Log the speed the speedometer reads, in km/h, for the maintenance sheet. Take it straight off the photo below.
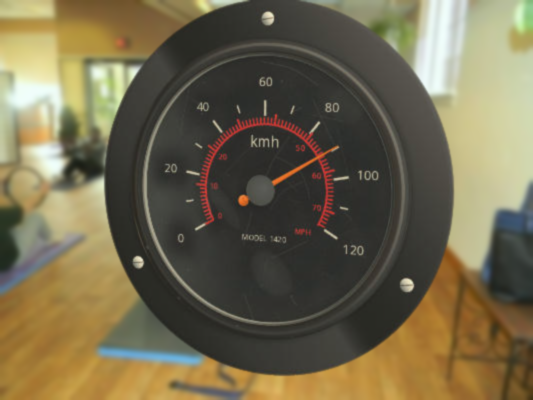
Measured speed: 90 km/h
